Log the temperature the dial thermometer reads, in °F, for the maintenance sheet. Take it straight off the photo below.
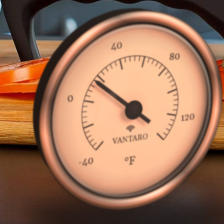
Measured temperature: 16 °F
